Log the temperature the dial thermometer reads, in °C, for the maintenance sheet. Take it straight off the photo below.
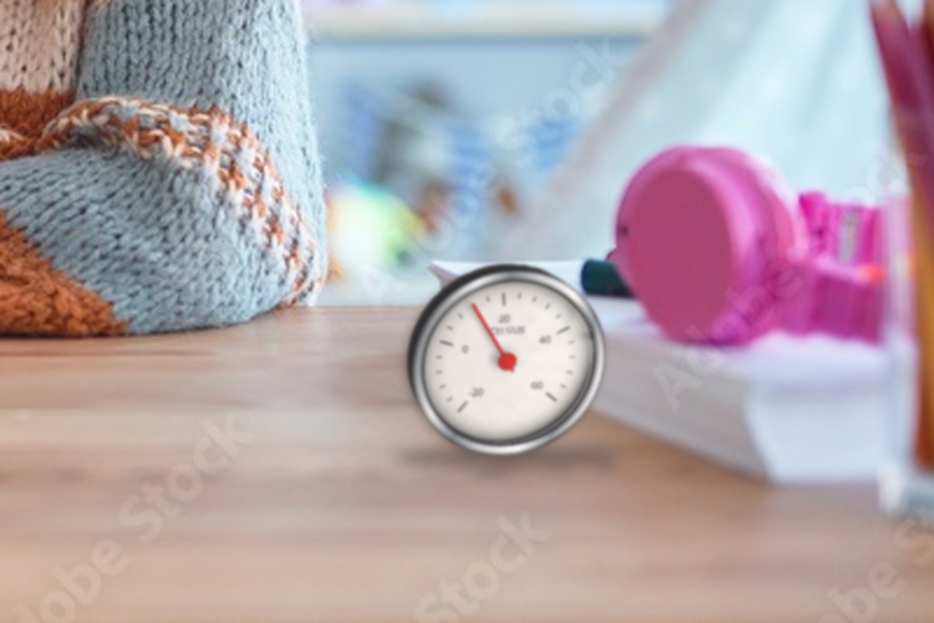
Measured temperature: 12 °C
